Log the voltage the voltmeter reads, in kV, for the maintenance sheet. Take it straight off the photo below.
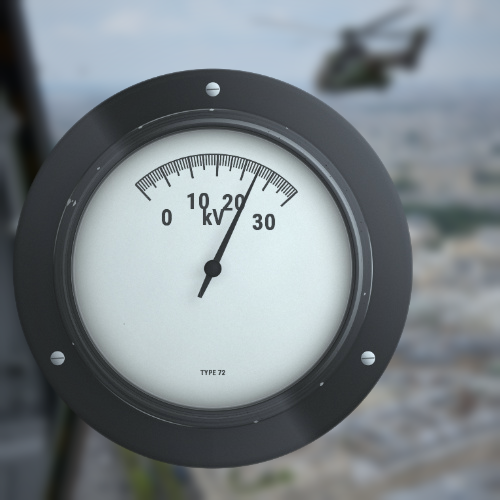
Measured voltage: 22.5 kV
